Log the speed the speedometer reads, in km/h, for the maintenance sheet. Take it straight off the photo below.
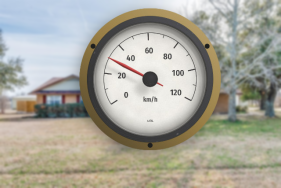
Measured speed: 30 km/h
